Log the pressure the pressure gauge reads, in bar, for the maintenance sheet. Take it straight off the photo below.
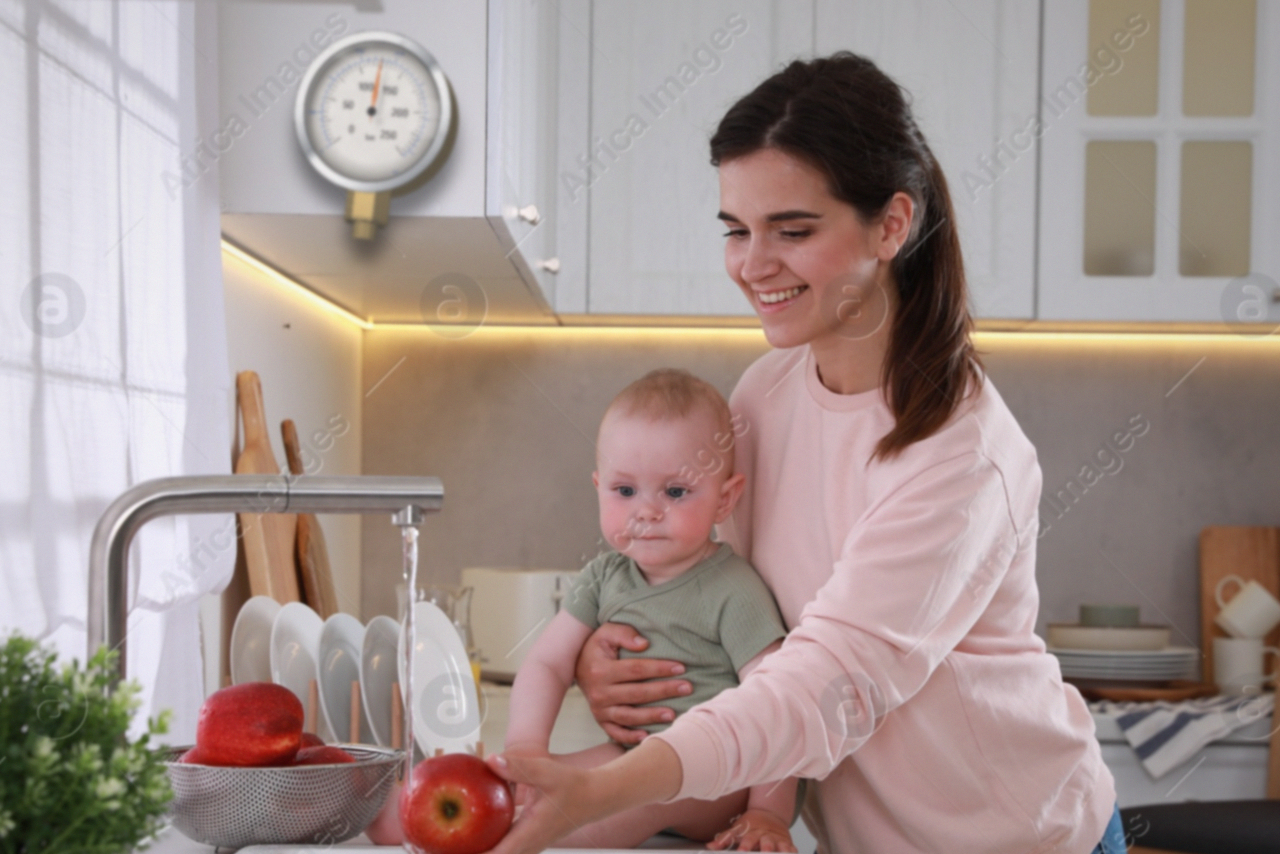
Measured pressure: 125 bar
